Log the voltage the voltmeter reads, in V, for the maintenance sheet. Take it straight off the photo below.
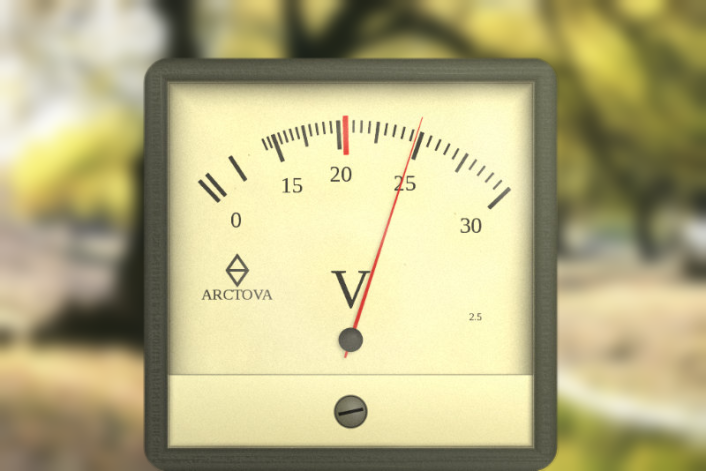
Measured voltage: 24.75 V
